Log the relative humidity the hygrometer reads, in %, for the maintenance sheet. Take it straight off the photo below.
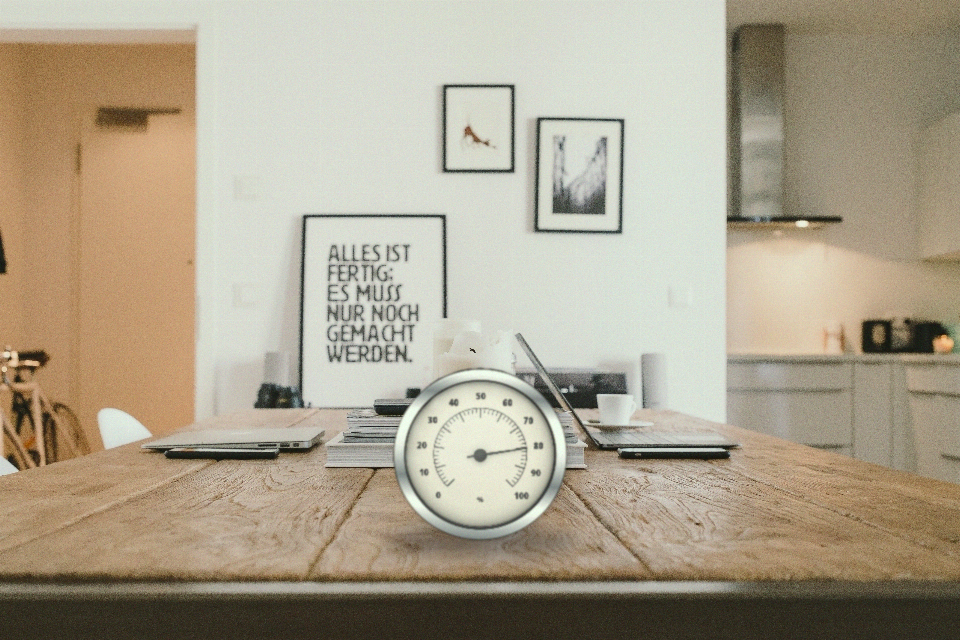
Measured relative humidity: 80 %
